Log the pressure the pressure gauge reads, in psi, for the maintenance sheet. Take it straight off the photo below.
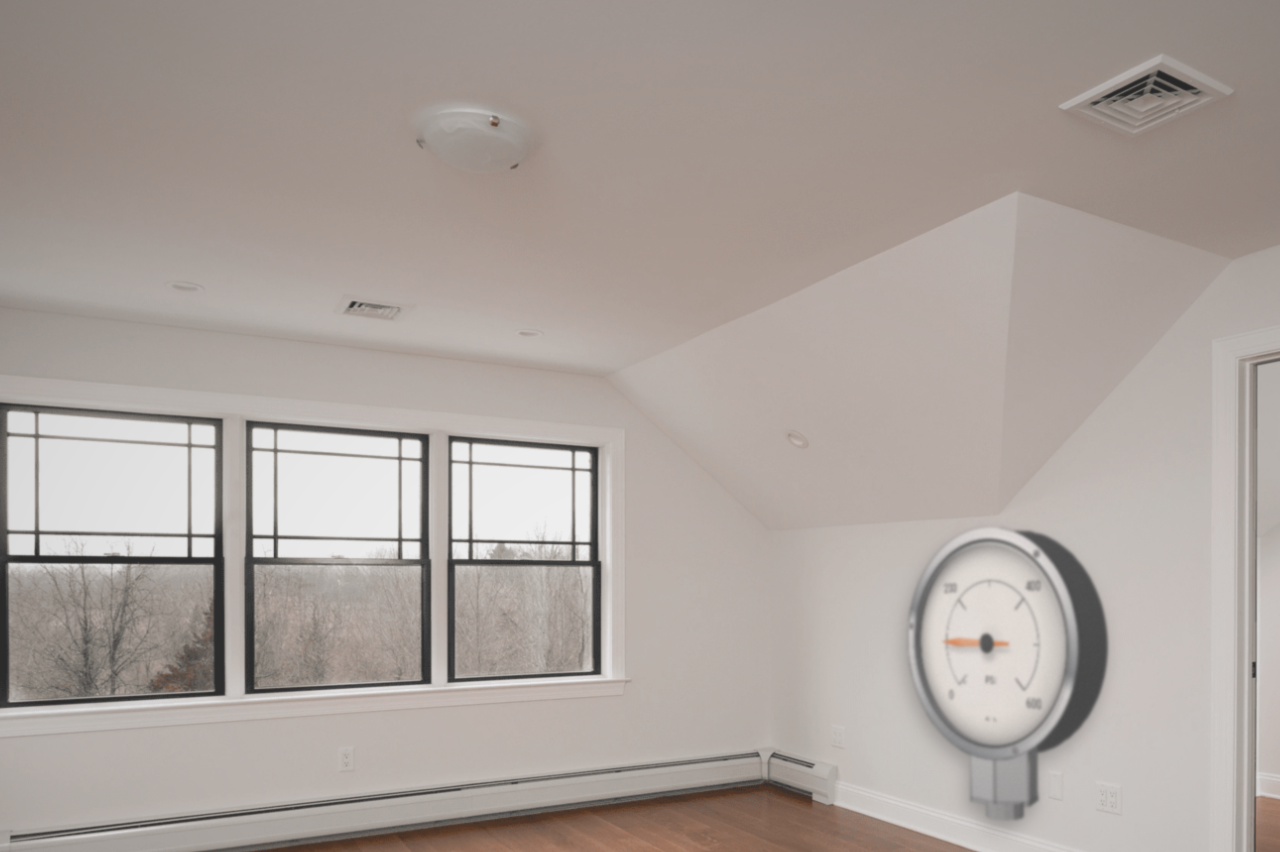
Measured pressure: 100 psi
